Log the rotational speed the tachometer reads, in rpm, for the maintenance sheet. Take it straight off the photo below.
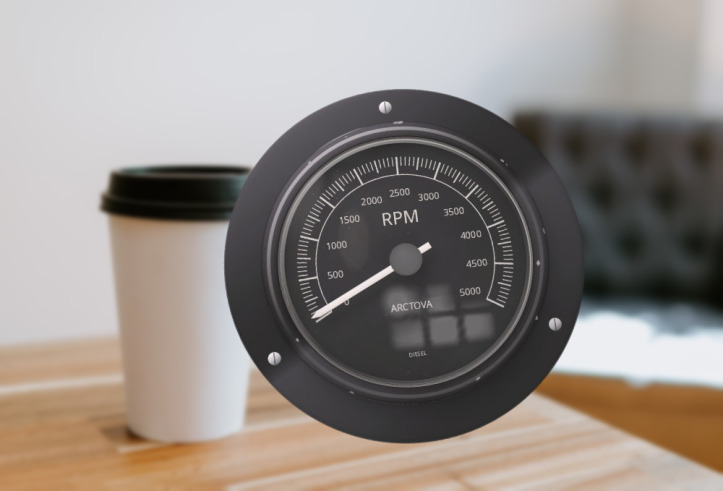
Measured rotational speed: 50 rpm
